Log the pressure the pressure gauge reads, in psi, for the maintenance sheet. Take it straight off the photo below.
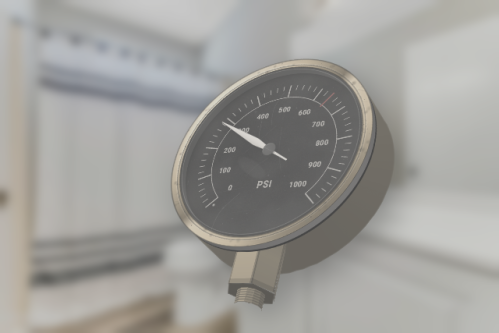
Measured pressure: 280 psi
